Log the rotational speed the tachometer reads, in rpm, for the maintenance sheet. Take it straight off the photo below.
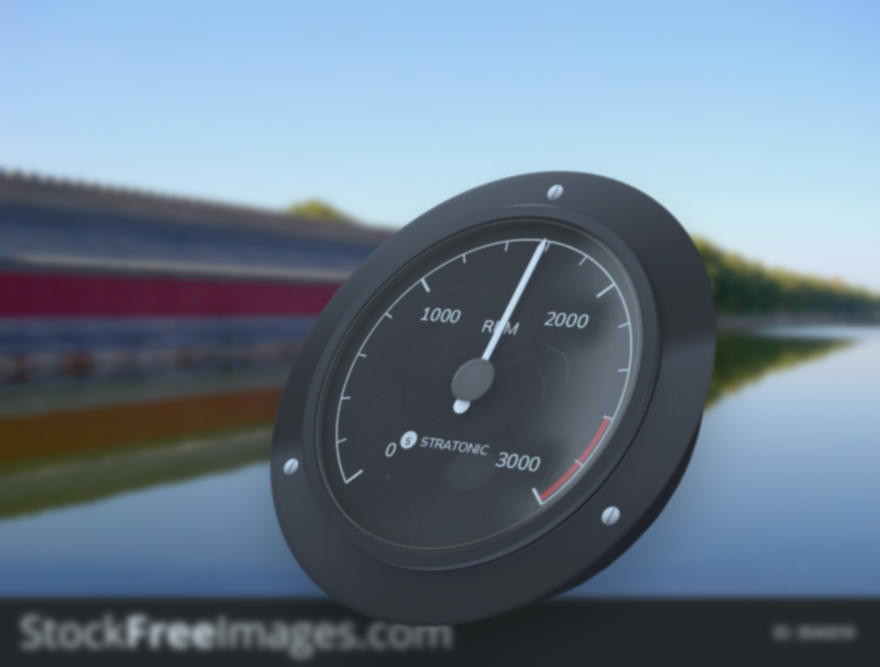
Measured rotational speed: 1600 rpm
